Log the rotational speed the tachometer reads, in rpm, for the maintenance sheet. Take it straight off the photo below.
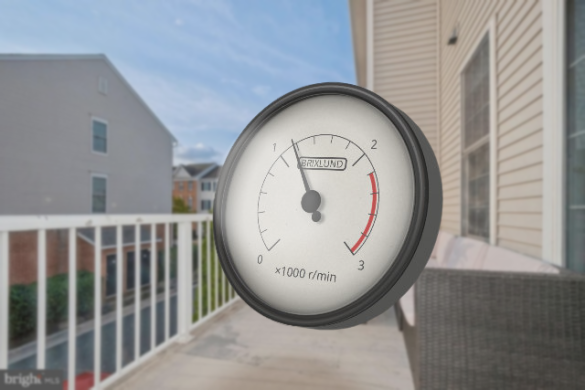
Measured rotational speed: 1200 rpm
